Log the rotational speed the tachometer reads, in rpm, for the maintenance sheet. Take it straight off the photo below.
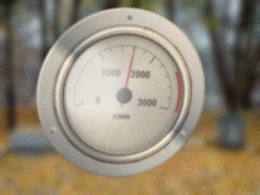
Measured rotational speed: 1600 rpm
